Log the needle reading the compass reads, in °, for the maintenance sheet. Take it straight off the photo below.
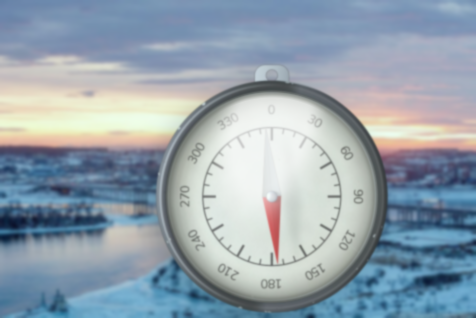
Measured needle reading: 175 °
